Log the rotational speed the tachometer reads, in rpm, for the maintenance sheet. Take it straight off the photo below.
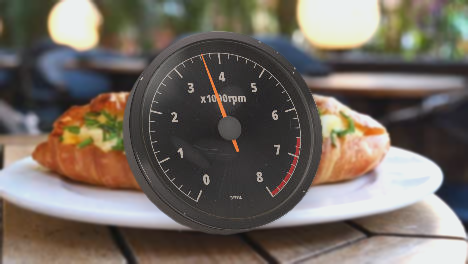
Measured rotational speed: 3600 rpm
